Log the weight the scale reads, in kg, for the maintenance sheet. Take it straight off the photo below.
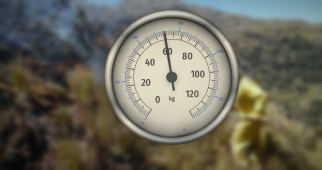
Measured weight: 60 kg
